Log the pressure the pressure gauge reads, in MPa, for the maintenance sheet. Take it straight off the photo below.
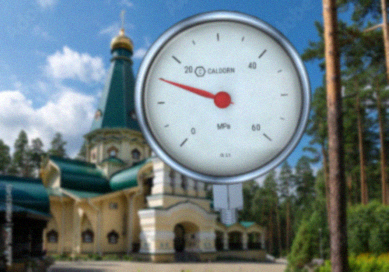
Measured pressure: 15 MPa
